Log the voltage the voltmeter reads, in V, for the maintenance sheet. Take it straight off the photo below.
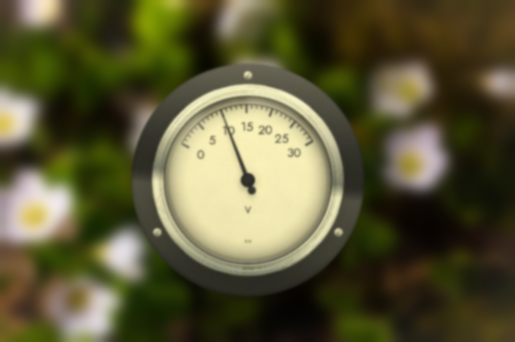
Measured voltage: 10 V
